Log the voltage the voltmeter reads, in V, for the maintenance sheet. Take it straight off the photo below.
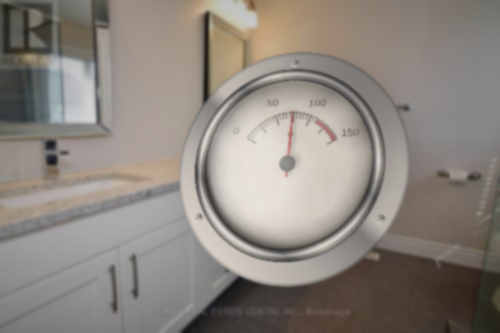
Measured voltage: 75 V
